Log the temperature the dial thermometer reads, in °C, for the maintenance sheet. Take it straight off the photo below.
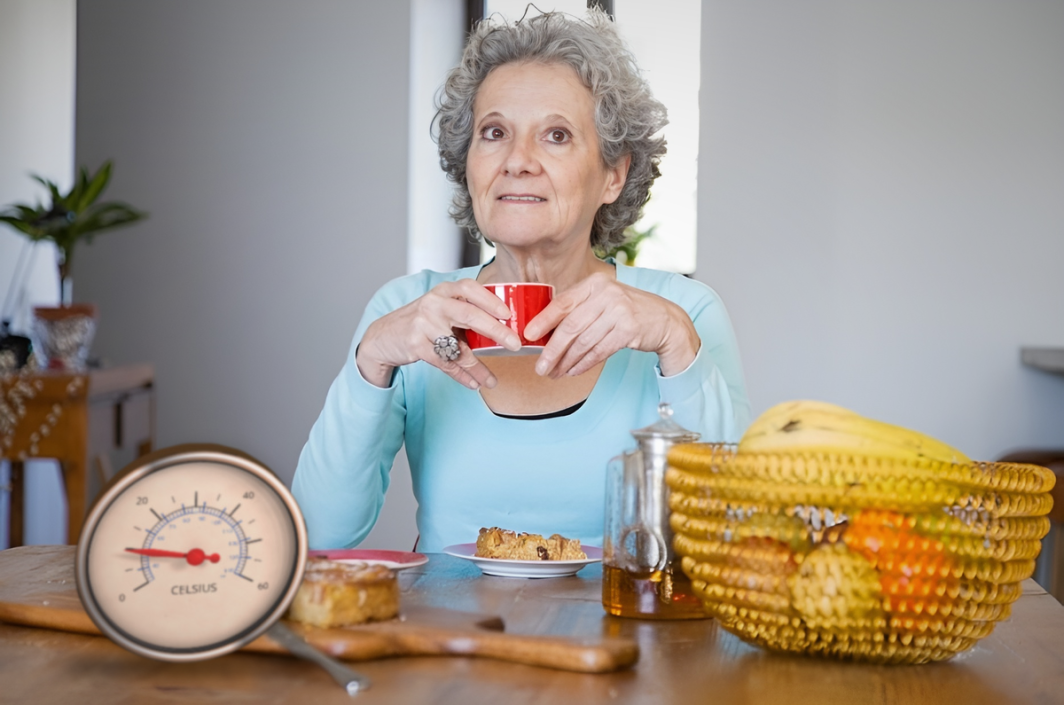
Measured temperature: 10 °C
